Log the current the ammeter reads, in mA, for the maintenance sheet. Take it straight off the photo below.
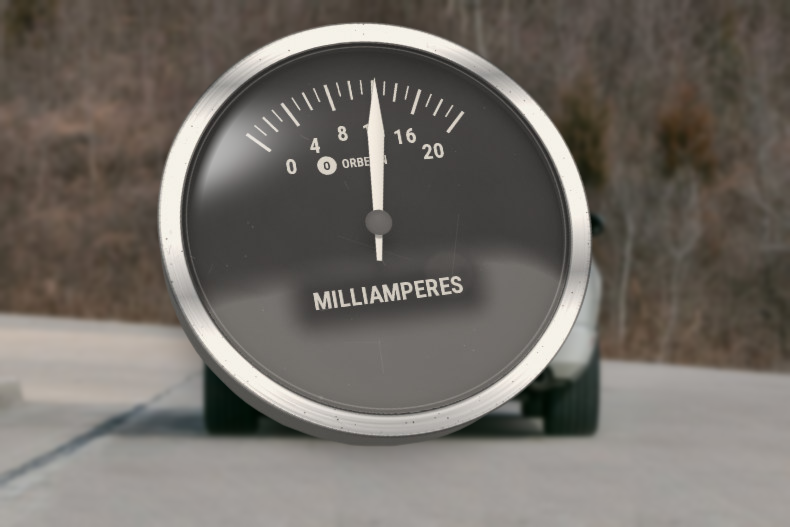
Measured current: 12 mA
